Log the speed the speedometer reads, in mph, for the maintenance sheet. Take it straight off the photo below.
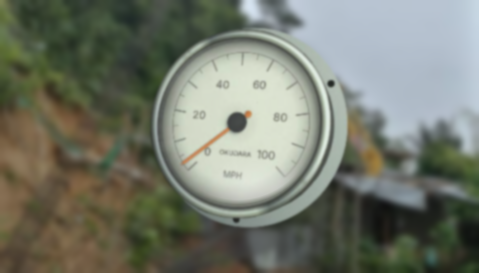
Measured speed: 2.5 mph
